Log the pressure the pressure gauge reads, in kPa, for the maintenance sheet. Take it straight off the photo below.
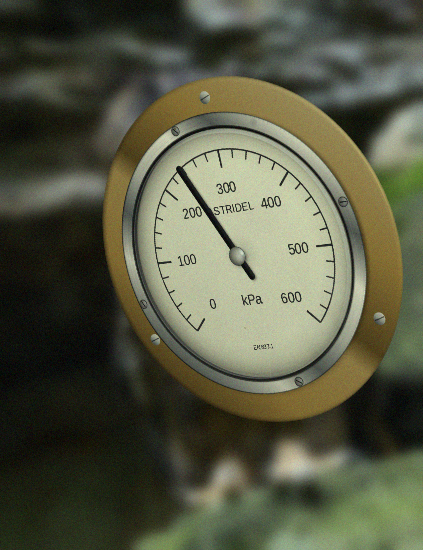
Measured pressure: 240 kPa
